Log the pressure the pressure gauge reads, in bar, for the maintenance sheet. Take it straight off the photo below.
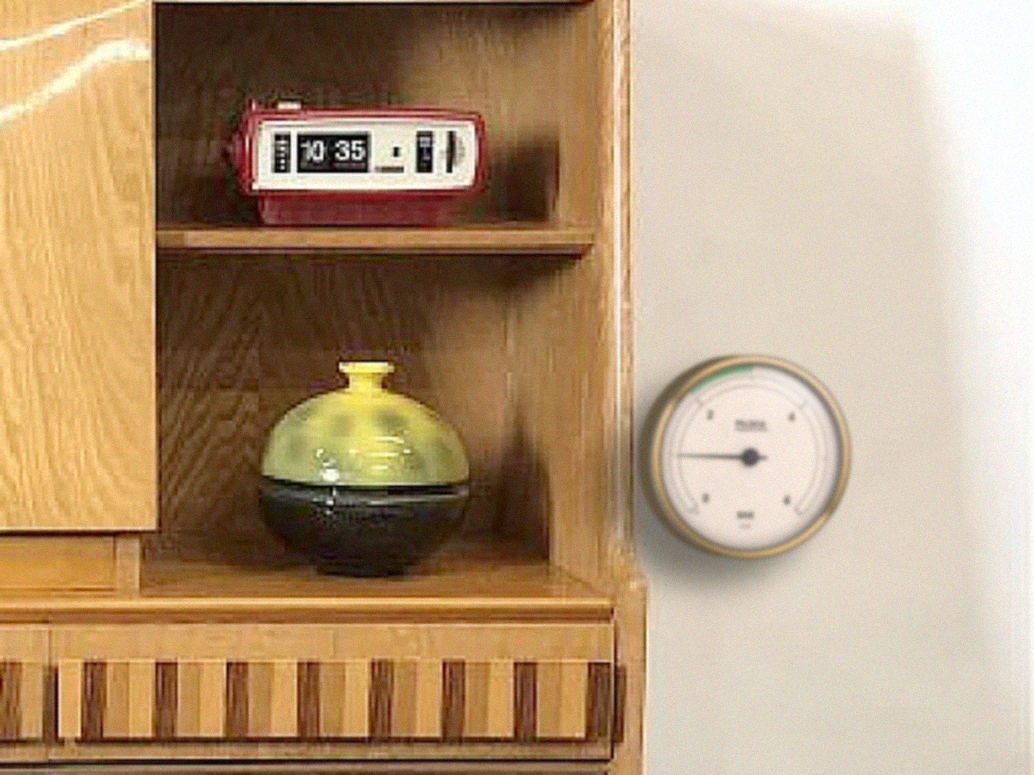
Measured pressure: 1 bar
